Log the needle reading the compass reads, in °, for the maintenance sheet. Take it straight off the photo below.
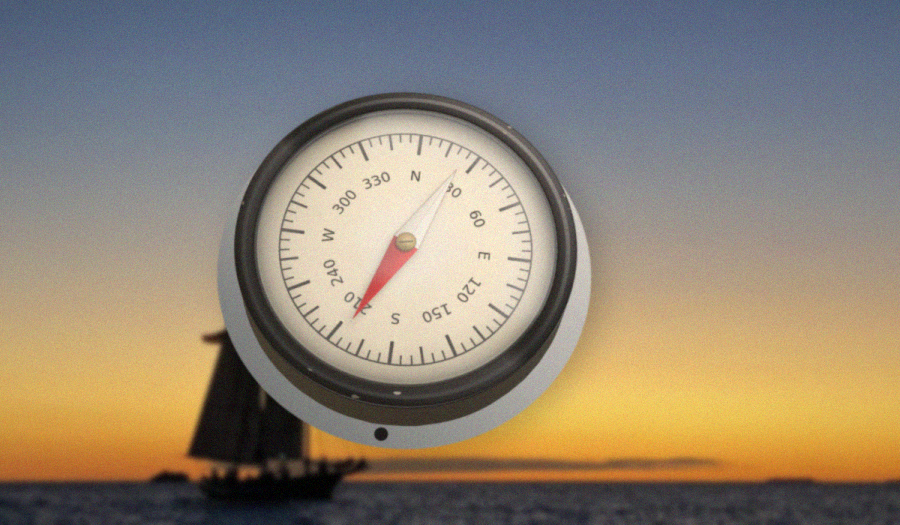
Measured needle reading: 205 °
